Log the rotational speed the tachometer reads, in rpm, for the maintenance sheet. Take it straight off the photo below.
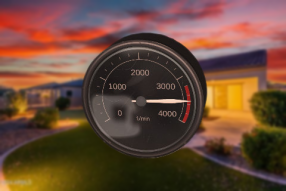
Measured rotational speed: 3500 rpm
